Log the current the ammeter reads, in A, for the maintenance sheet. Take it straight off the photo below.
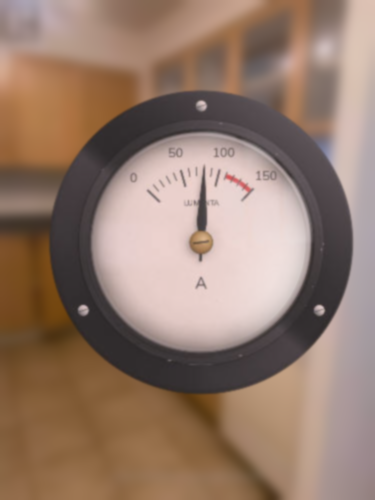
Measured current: 80 A
